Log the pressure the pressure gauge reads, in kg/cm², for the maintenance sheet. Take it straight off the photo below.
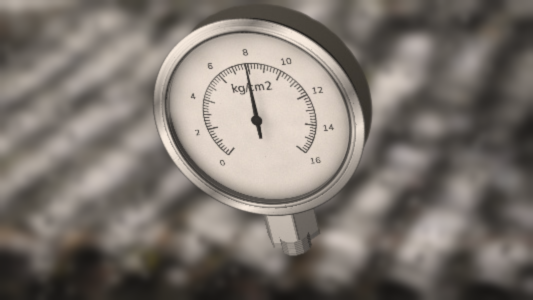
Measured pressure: 8 kg/cm²
